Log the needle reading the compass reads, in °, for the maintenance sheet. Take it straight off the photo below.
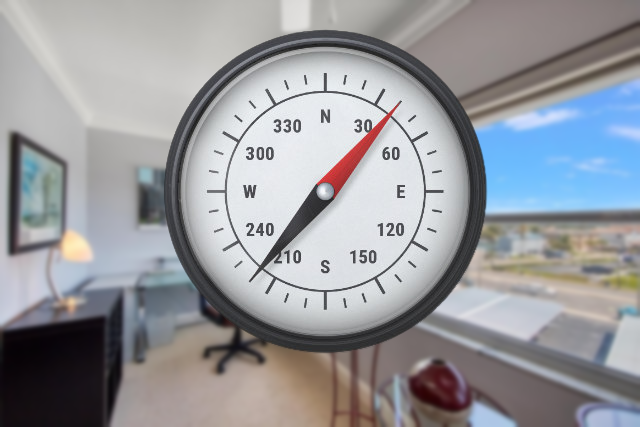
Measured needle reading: 40 °
